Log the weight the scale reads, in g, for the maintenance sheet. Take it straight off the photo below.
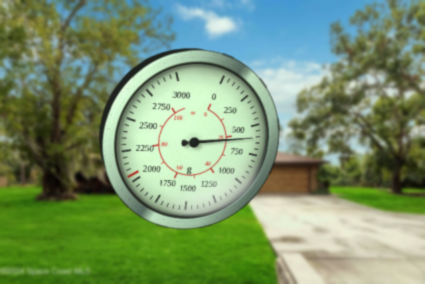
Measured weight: 600 g
